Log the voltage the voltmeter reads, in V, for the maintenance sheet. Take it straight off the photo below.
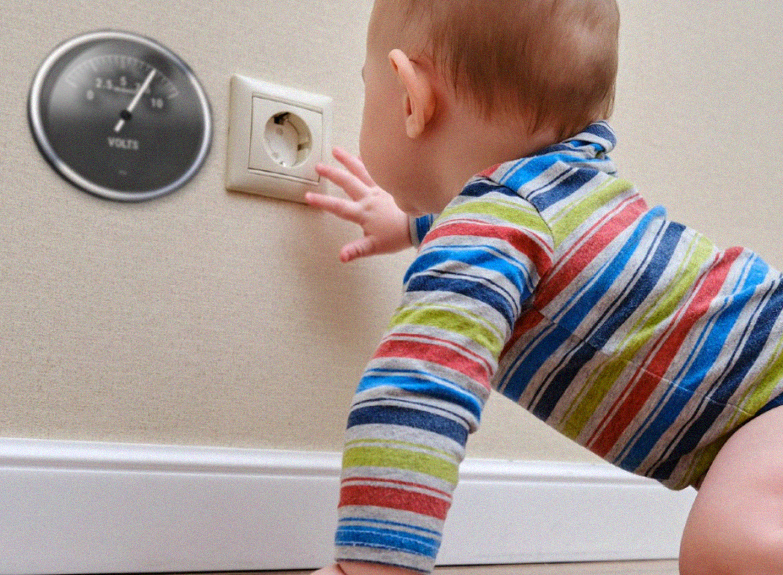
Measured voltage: 7.5 V
